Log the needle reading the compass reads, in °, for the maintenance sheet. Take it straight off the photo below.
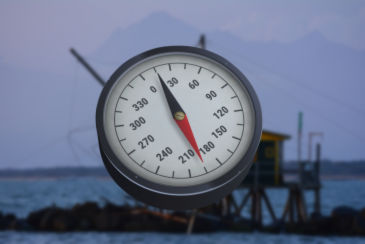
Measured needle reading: 195 °
